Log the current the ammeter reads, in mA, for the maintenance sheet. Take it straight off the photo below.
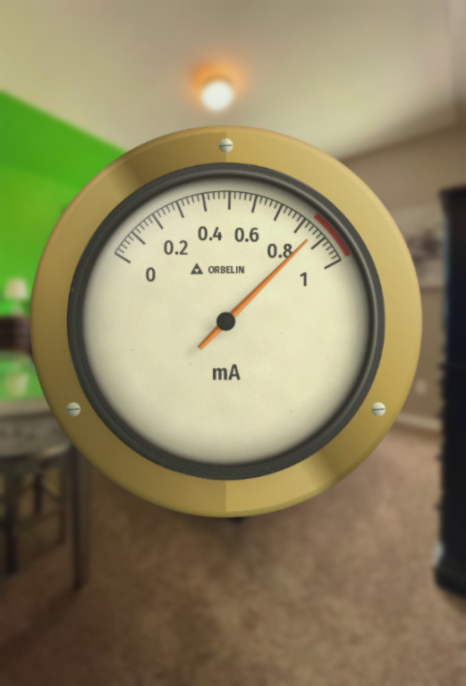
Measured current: 0.86 mA
